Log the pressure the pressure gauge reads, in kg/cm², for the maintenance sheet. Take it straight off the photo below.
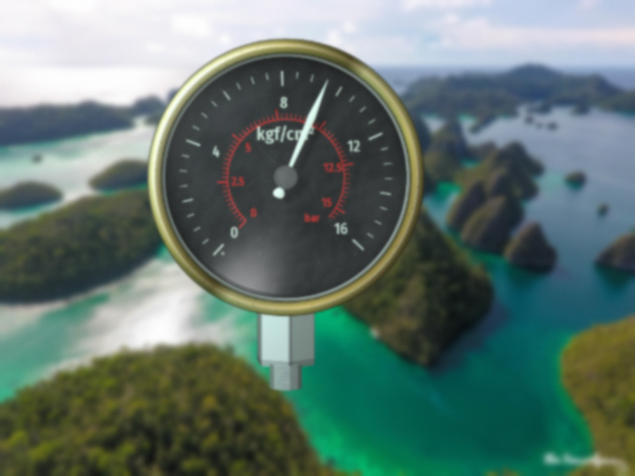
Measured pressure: 9.5 kg/cm²
